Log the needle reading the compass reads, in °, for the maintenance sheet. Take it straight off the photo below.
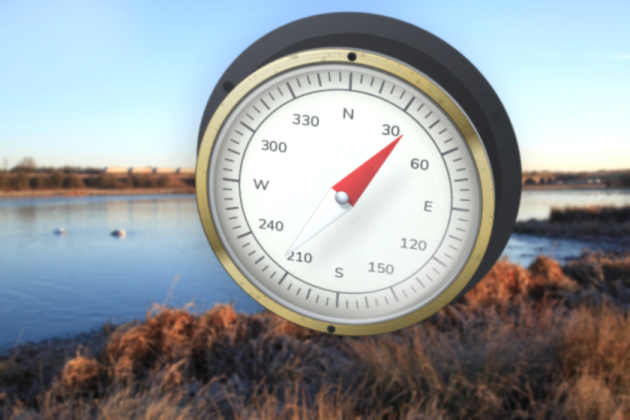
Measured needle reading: 37.5 °
